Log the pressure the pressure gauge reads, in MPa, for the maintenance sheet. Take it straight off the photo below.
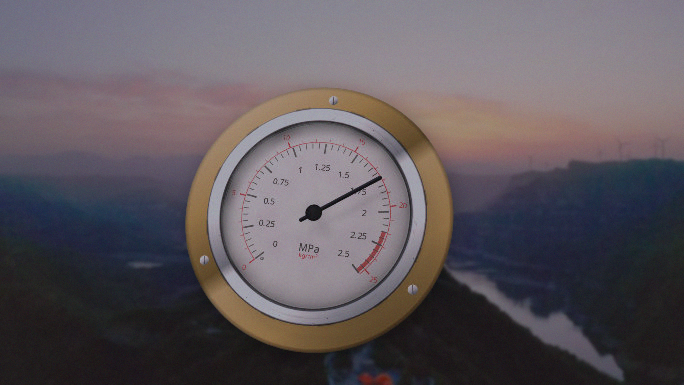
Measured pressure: 1.75 MPa
